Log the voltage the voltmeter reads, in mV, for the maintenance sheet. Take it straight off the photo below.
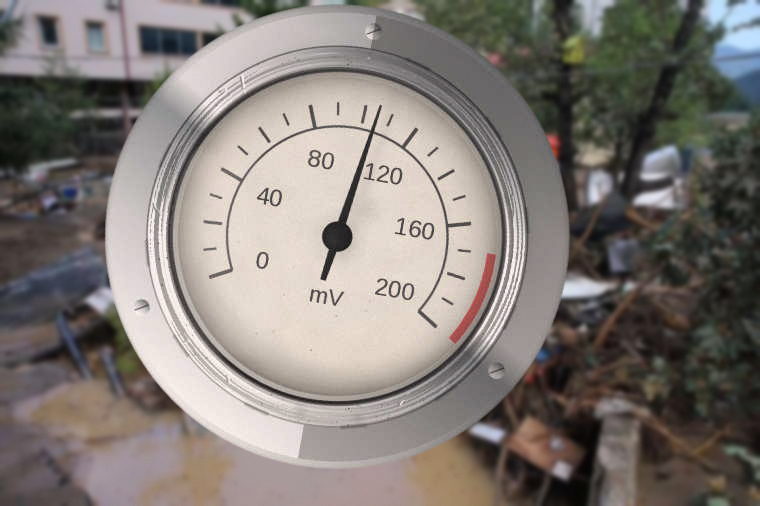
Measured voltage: 105 mV
